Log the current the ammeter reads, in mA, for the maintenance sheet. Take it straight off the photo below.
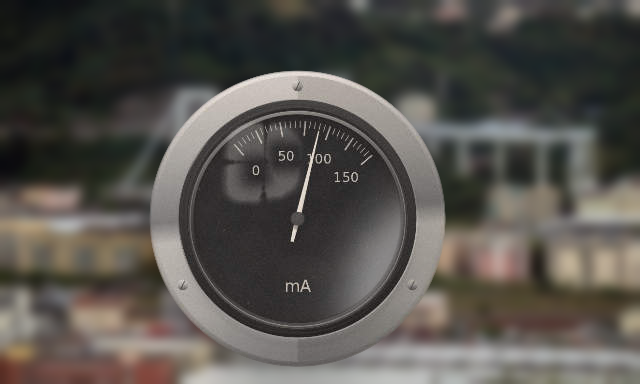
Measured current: 90 mA
